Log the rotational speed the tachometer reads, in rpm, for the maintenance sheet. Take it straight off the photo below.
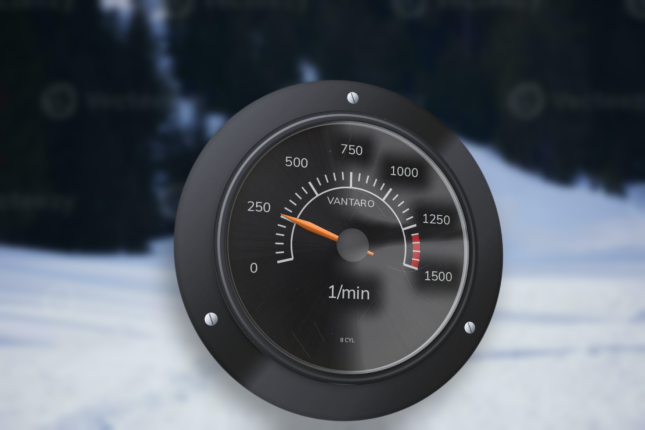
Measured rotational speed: 250 rpm
